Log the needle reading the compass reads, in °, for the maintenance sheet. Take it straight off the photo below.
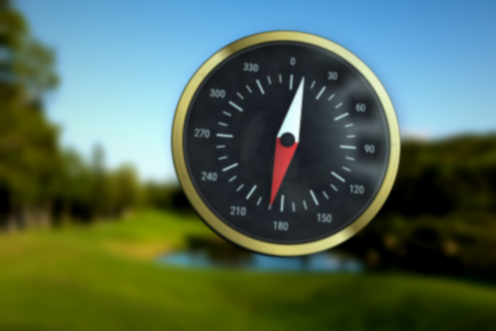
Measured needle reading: 190 °
